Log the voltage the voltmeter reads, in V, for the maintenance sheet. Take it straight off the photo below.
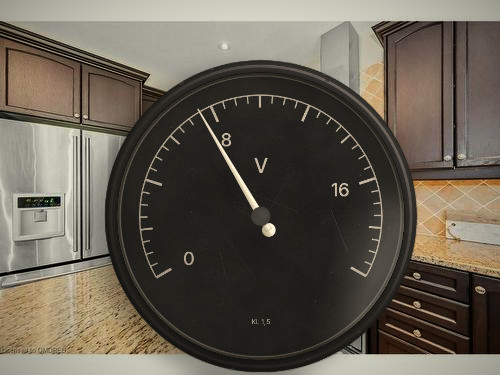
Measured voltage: 7.5 V
